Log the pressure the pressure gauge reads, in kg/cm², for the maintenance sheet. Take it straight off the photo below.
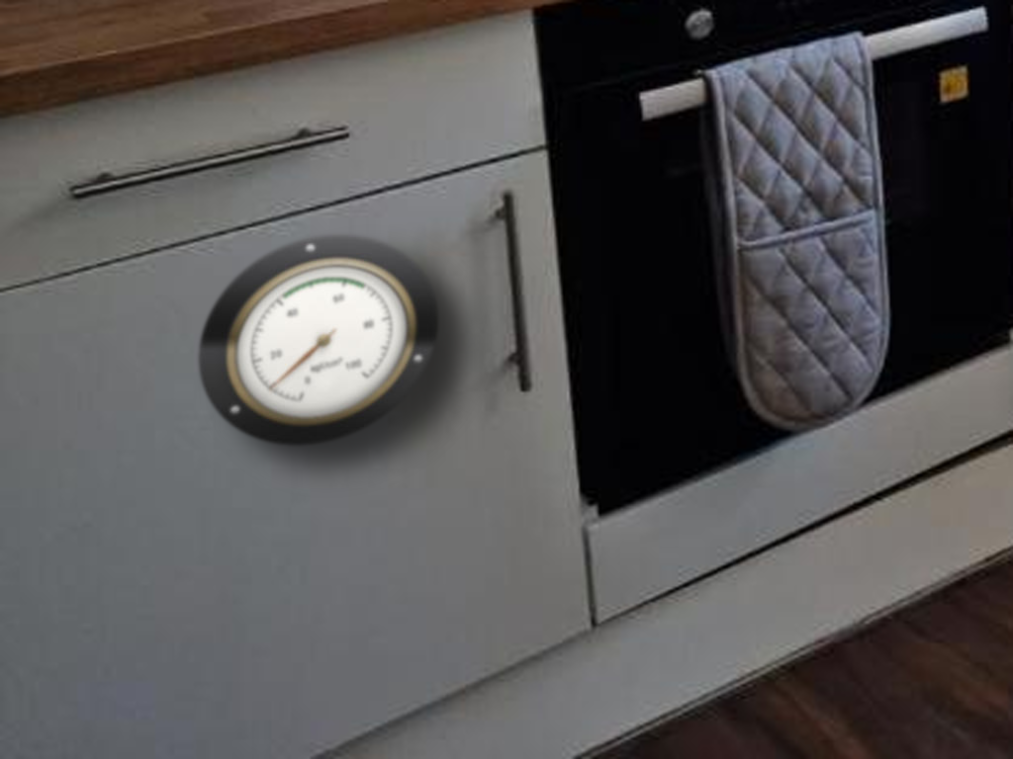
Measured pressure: 10 kg/cm²
